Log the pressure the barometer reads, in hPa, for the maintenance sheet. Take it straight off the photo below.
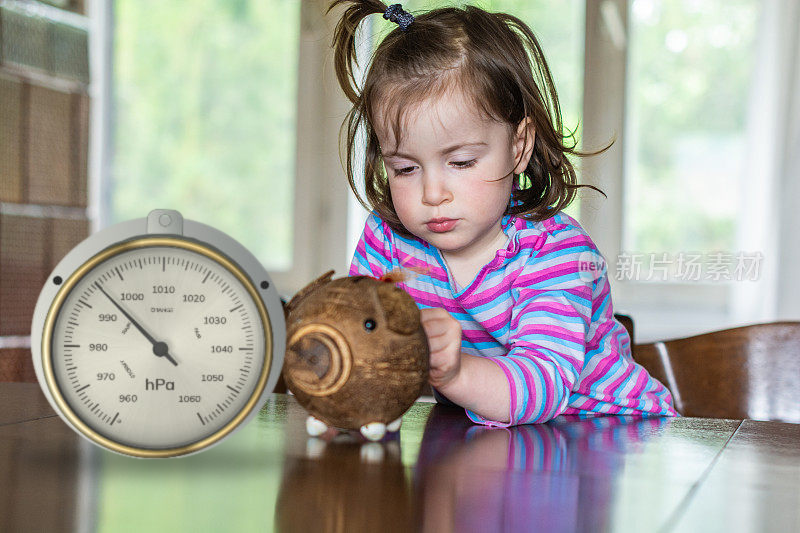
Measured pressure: 995 hPa
